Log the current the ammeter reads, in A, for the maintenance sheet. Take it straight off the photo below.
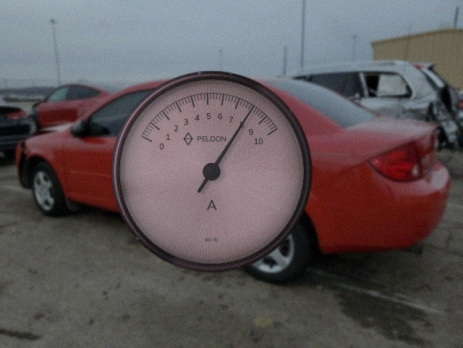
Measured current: 8 A
